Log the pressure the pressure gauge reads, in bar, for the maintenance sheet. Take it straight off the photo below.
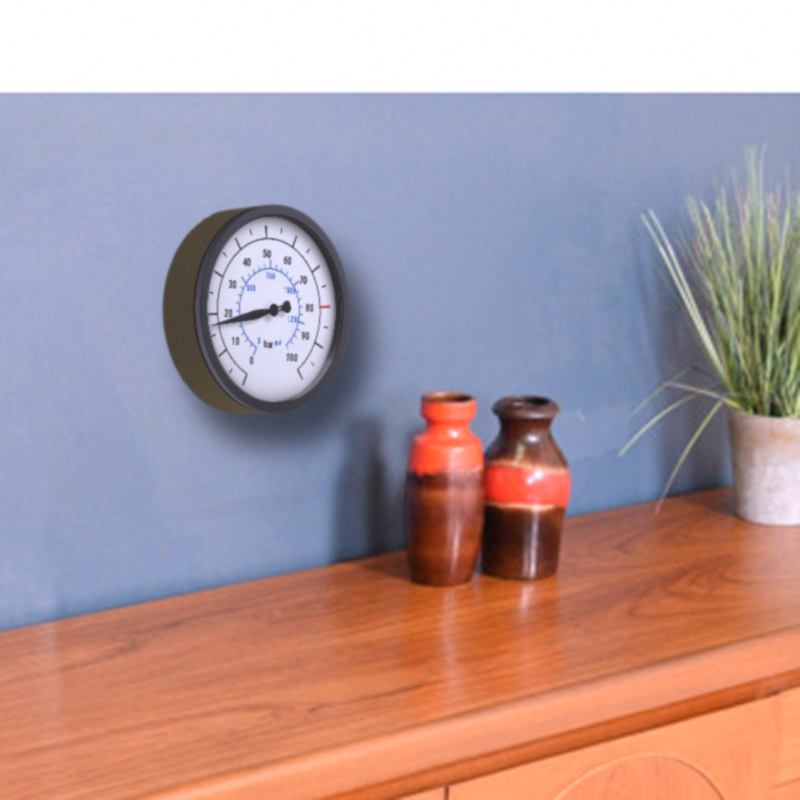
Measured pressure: 17.5 bar
